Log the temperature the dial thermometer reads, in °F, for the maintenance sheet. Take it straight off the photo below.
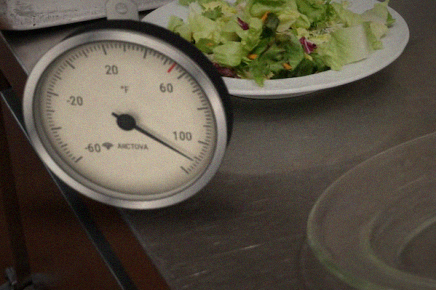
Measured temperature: 110 °F
